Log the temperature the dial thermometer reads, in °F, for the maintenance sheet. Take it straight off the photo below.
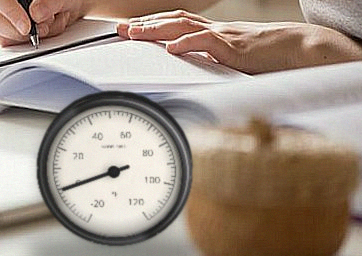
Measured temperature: 0 °F
